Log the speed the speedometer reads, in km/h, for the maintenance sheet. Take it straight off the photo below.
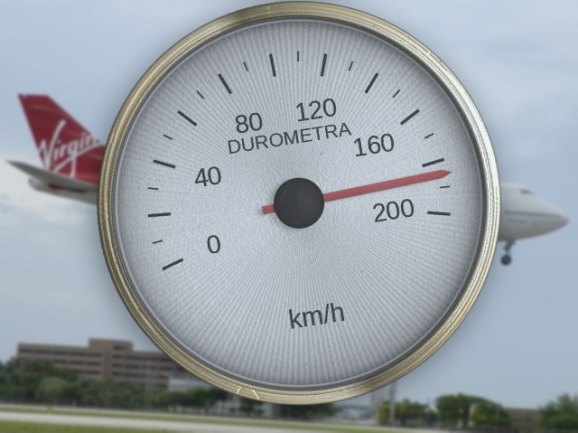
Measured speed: 185 km/h
